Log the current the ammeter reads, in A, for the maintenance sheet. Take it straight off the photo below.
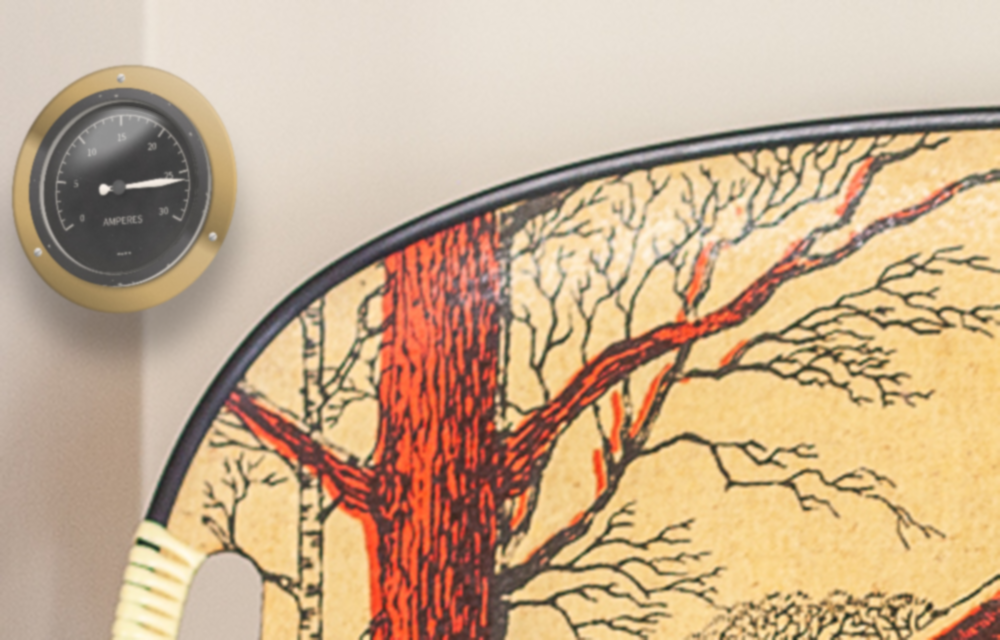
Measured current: 26 A
